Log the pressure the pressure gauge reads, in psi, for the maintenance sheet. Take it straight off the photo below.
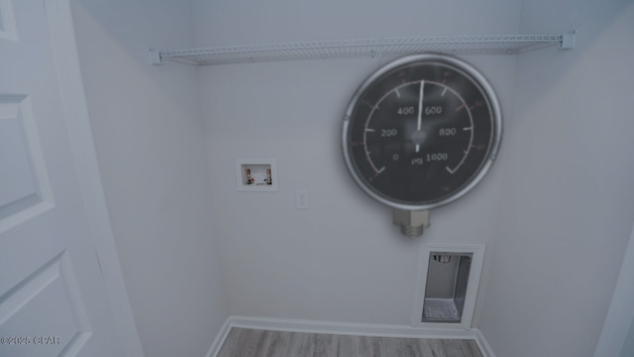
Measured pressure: 500 psi
